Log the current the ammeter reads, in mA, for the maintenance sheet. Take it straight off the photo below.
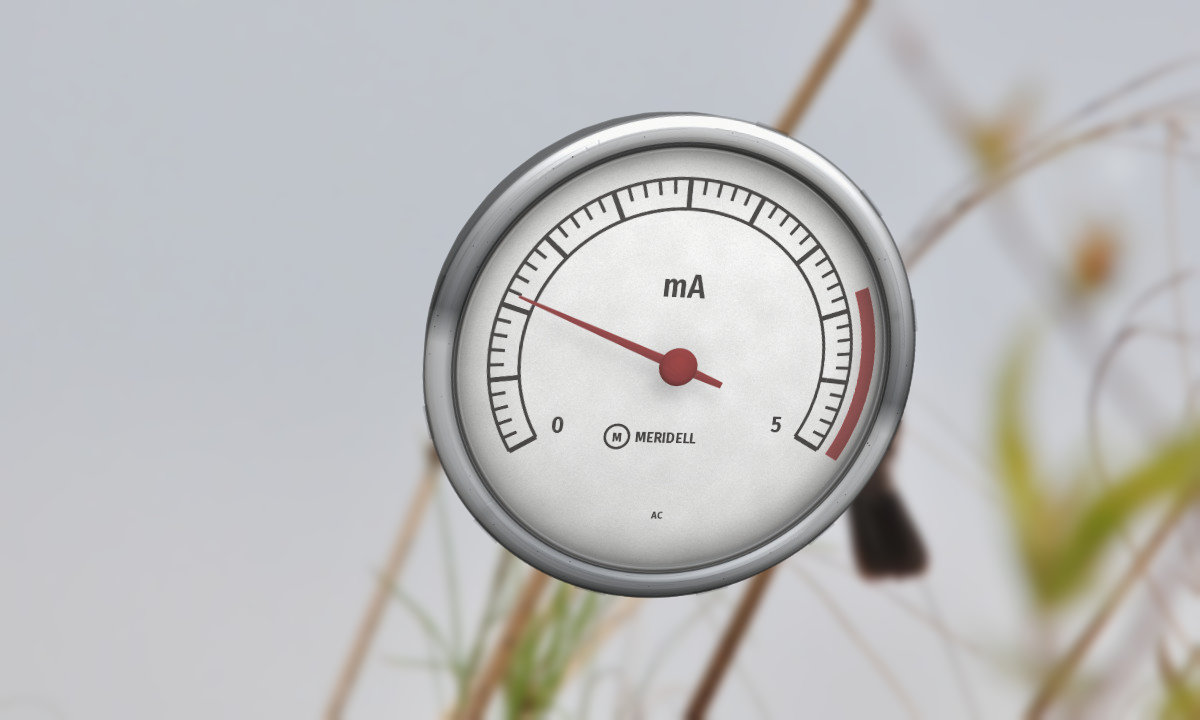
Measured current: 1.1 mA
